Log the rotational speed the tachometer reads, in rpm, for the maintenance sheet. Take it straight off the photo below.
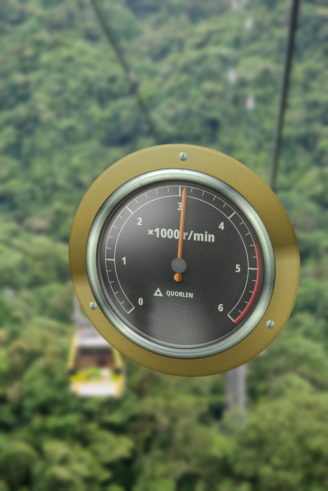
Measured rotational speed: 3100 rpm
